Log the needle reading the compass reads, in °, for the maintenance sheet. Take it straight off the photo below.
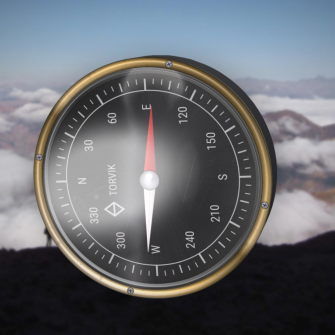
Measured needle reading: 95 °
